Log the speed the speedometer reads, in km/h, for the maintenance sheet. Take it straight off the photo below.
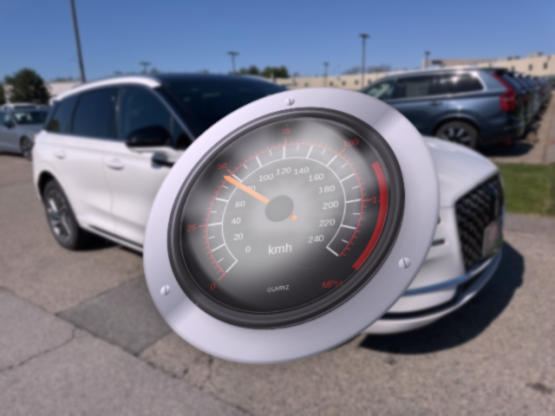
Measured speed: 75 km/h
